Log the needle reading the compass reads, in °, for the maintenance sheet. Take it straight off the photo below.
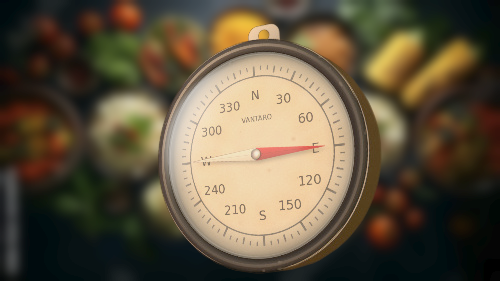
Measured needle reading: 90 °
